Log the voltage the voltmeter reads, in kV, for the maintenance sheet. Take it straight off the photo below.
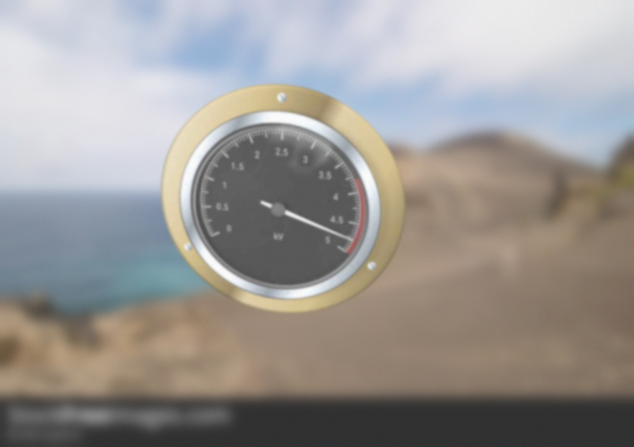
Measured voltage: 4.75 kV
